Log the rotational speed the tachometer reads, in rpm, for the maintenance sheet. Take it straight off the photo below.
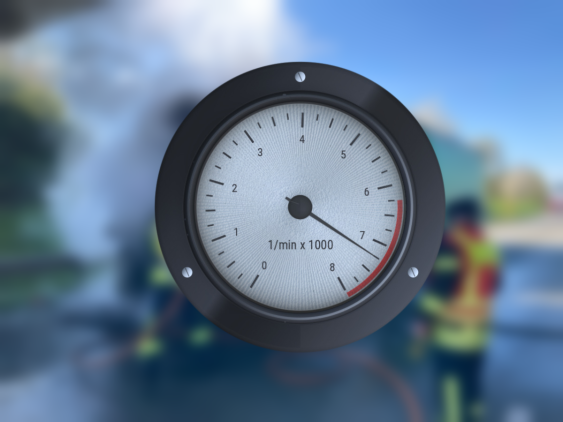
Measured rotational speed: 7250 rpm
